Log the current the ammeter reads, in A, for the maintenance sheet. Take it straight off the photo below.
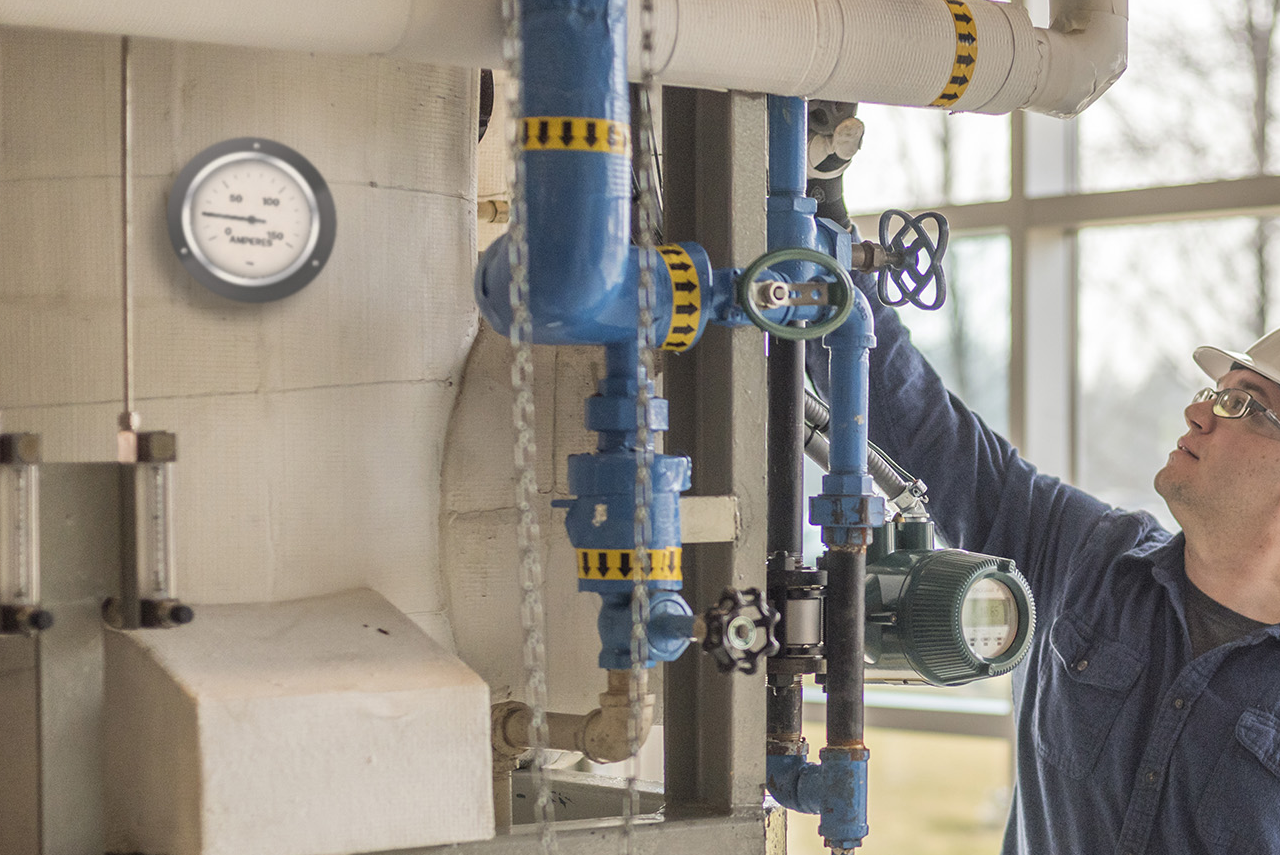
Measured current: 20 A
